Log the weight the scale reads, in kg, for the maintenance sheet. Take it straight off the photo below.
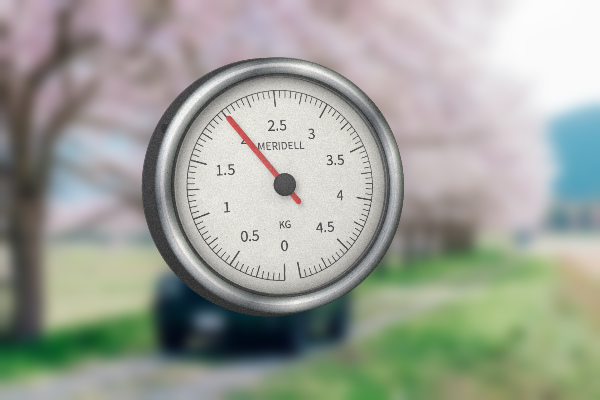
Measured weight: 2 kg
